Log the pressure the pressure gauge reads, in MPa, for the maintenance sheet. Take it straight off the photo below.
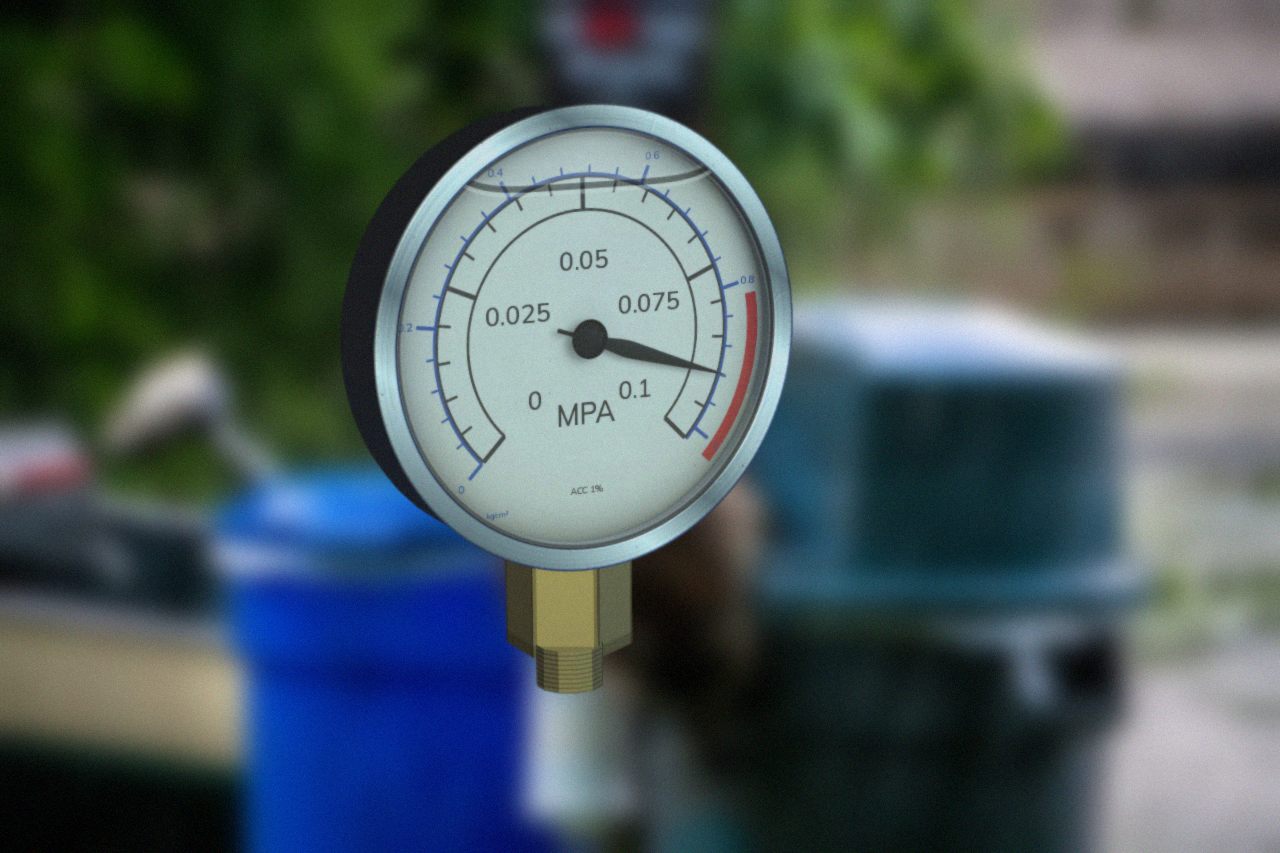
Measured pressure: 0.09 MPa
